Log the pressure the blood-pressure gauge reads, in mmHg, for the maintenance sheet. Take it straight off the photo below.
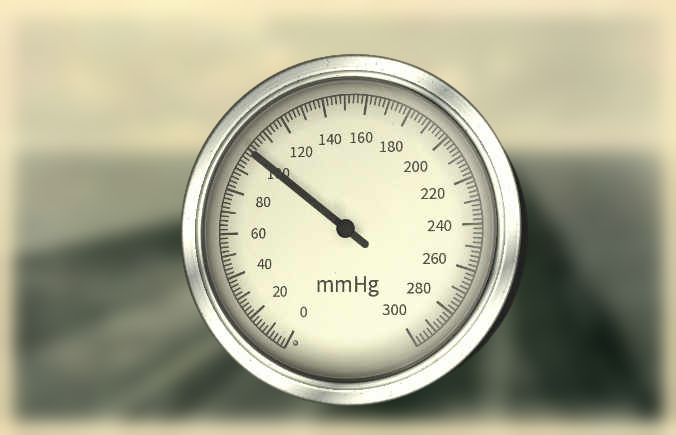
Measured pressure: 100 mmHg
